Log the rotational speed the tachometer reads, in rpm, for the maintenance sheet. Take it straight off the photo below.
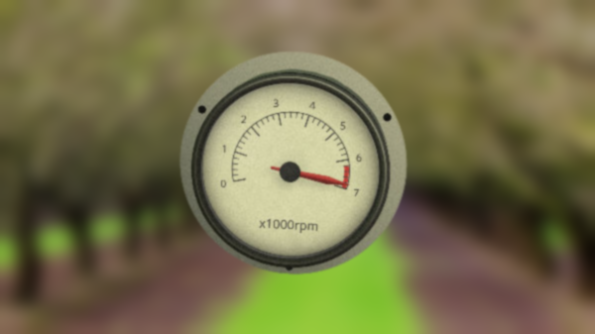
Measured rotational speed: 6800 rpm
